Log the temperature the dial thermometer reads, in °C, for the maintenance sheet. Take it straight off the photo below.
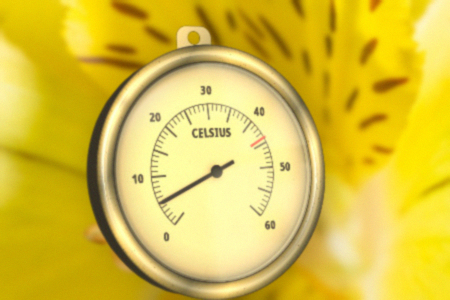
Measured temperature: 5 °C
